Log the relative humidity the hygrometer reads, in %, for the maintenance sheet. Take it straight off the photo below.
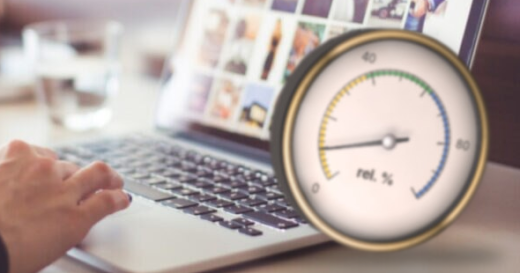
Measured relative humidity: 10 %
